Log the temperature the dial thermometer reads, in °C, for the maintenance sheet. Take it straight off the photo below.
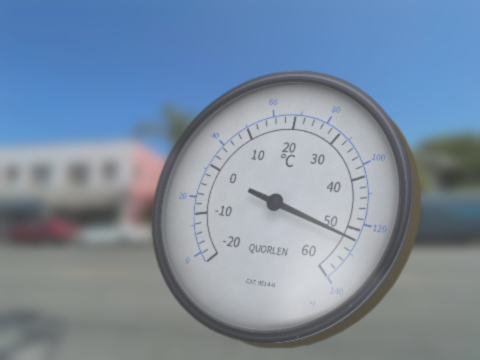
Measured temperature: 52 °C
